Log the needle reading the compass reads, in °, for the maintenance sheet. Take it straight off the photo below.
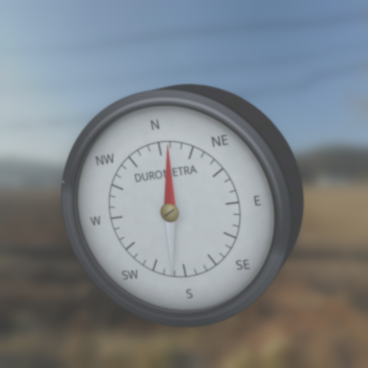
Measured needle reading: 10 °
